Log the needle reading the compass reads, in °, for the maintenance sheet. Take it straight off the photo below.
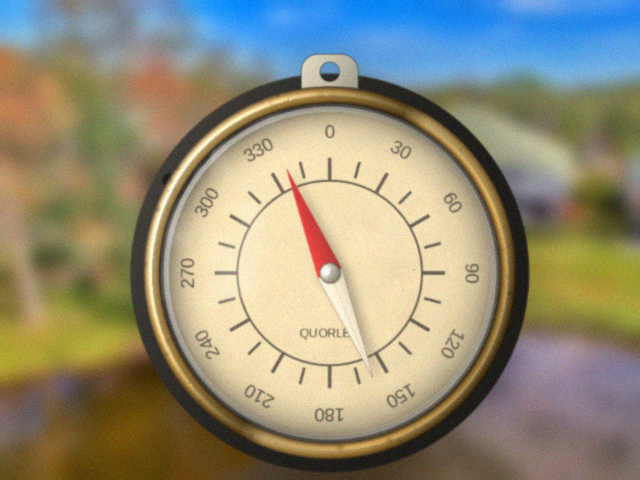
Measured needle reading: 337.5 °
